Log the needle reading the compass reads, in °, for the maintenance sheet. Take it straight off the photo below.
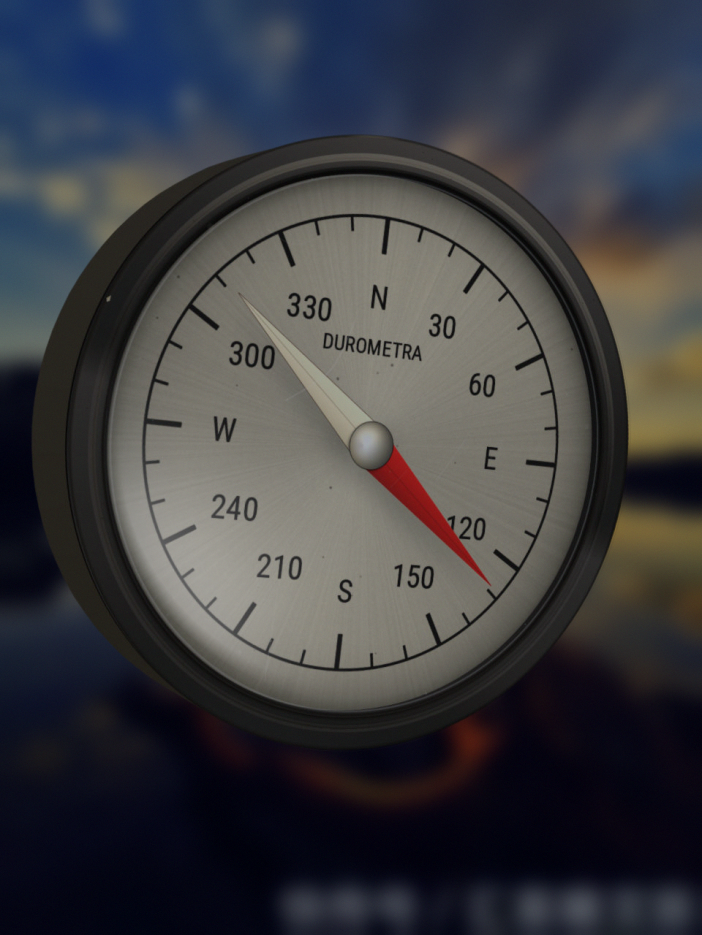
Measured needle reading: 130 °
